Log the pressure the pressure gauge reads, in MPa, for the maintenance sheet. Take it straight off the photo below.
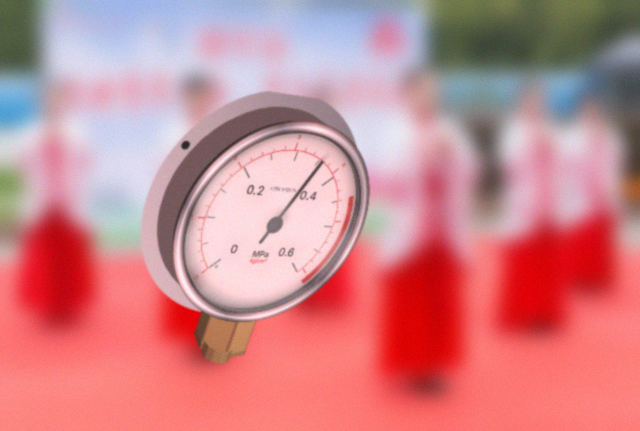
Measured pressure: 0.35 MPa
